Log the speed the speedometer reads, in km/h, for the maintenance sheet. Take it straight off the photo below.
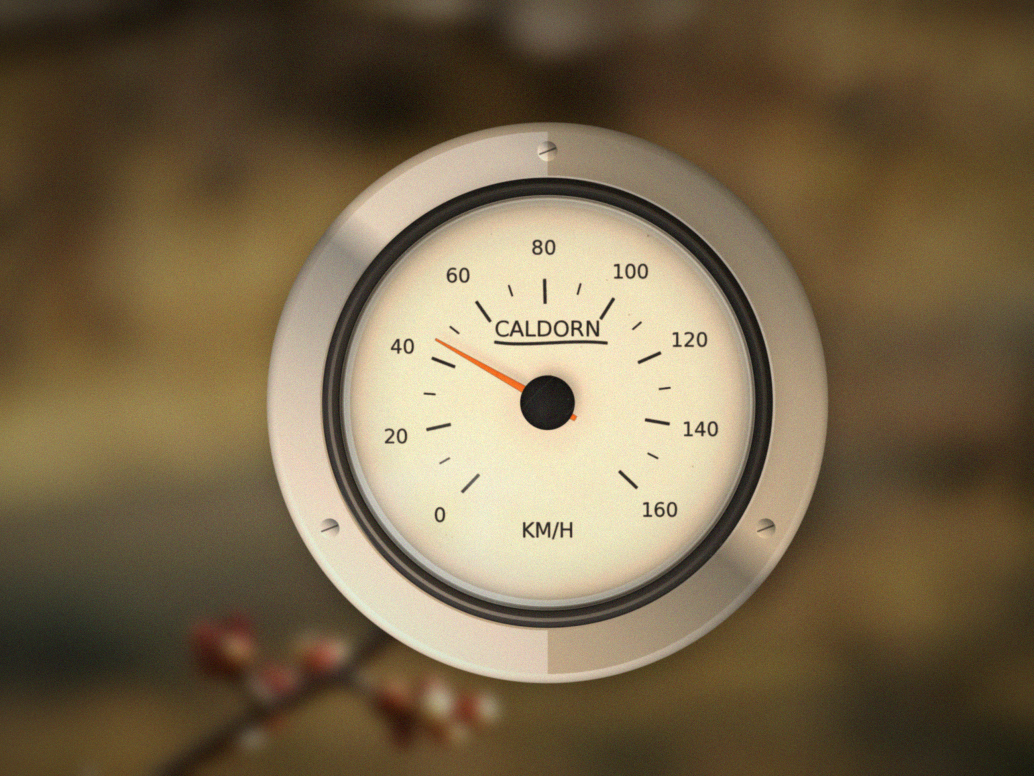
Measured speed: 45 km/h
